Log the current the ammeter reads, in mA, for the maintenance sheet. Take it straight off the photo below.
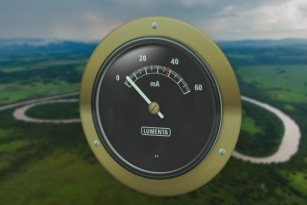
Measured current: 5 mA
